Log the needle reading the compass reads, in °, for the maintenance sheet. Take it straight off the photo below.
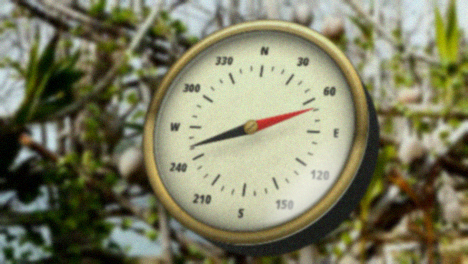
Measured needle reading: 70 °
